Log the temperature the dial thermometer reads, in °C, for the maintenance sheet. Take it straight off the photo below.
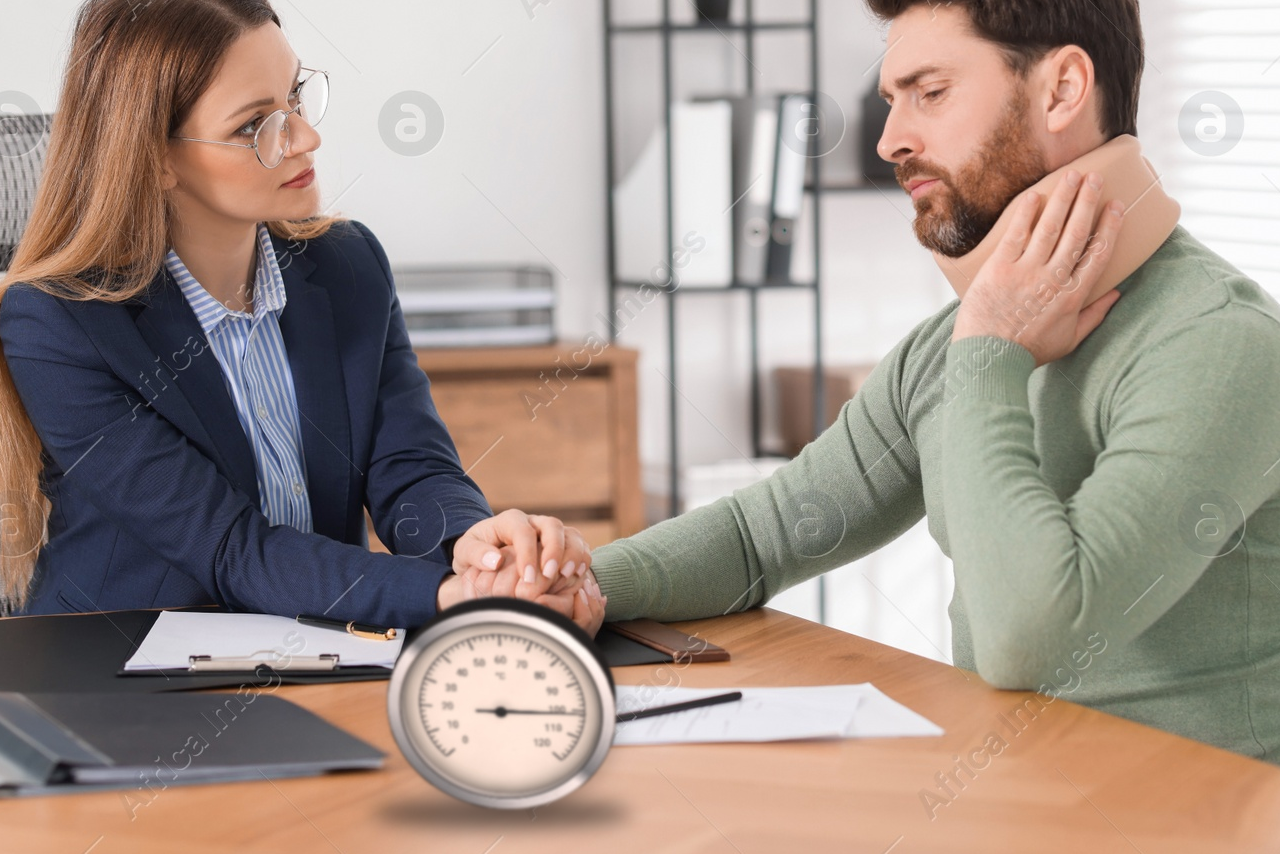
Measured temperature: 100 °C
